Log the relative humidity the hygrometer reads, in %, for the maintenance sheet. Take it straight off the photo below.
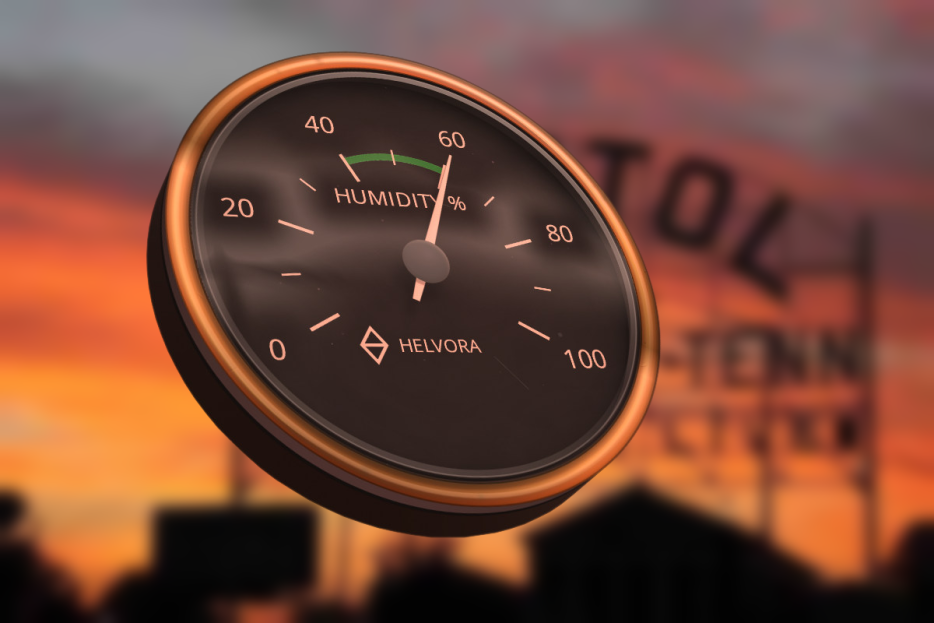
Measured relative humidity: 60 %
